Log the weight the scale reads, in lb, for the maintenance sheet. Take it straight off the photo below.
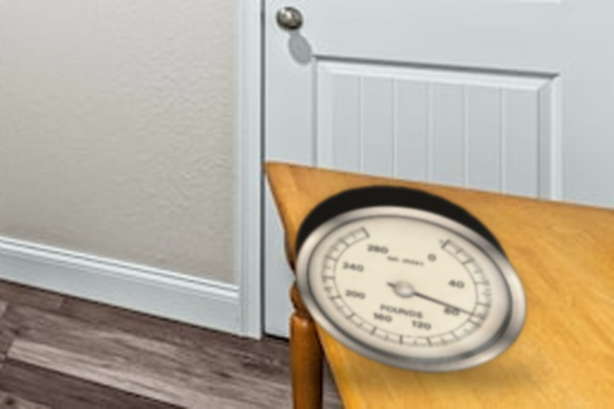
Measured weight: 70 lb
